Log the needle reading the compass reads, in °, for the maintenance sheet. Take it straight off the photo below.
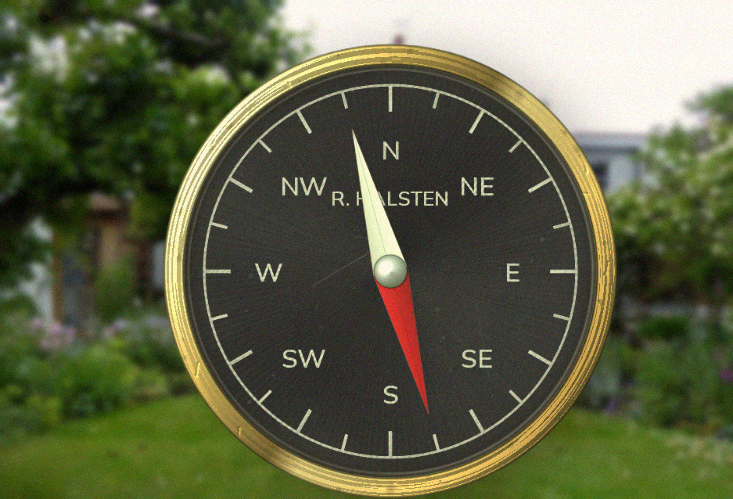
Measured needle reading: 165 °
